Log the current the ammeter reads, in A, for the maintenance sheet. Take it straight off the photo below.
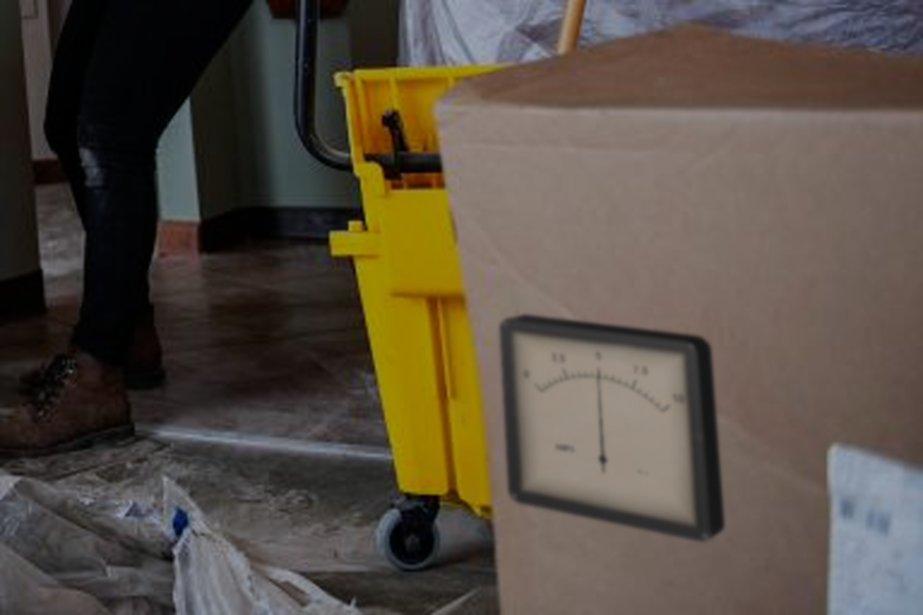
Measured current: 5 A
